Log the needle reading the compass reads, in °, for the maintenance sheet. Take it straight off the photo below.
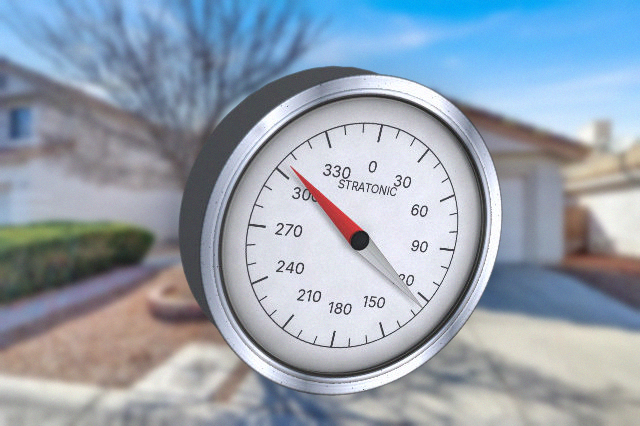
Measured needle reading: 305 °
